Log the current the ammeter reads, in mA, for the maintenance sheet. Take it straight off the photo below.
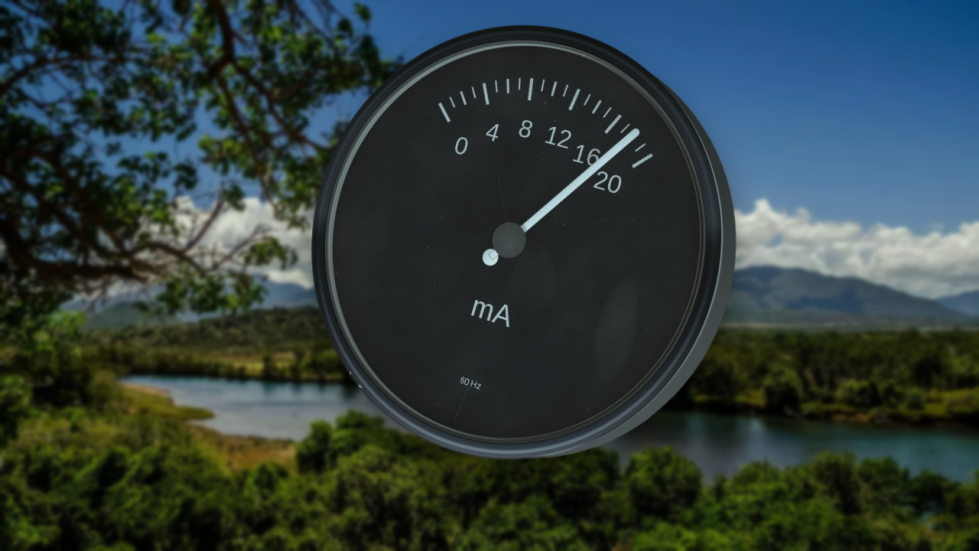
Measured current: 18 mA
